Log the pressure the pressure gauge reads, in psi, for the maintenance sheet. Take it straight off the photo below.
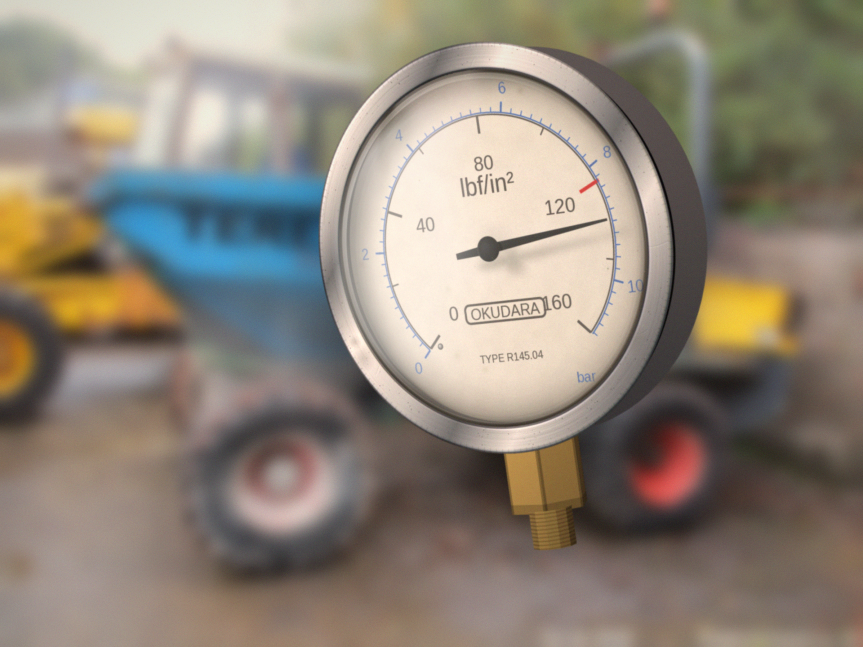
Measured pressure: 130 psi
